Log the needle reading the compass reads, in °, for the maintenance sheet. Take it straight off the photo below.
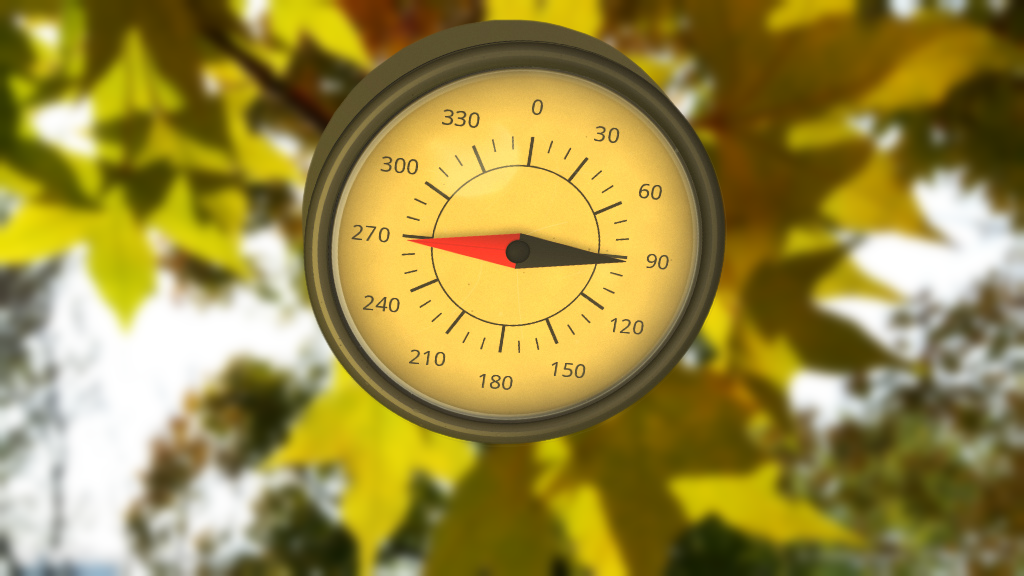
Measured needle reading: 270 °
